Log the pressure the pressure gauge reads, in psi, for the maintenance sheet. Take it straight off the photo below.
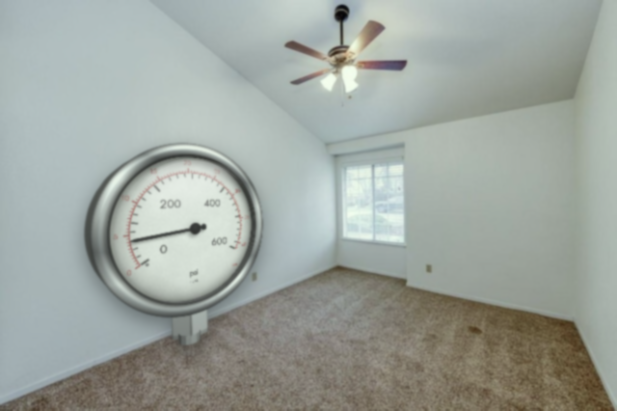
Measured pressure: 60 psi
